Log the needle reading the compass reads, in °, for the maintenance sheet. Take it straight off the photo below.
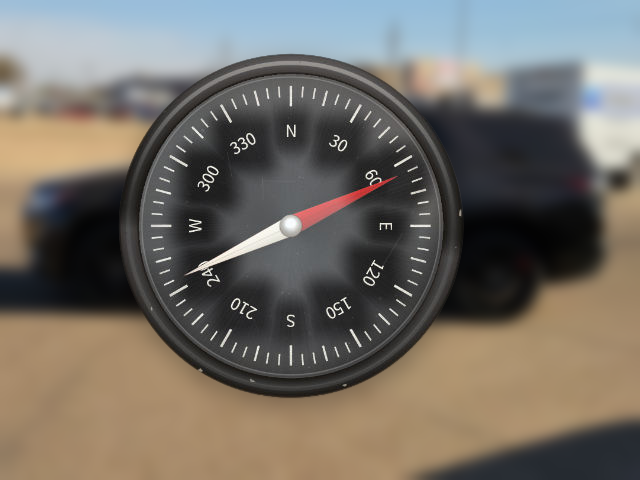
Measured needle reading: 65 °
